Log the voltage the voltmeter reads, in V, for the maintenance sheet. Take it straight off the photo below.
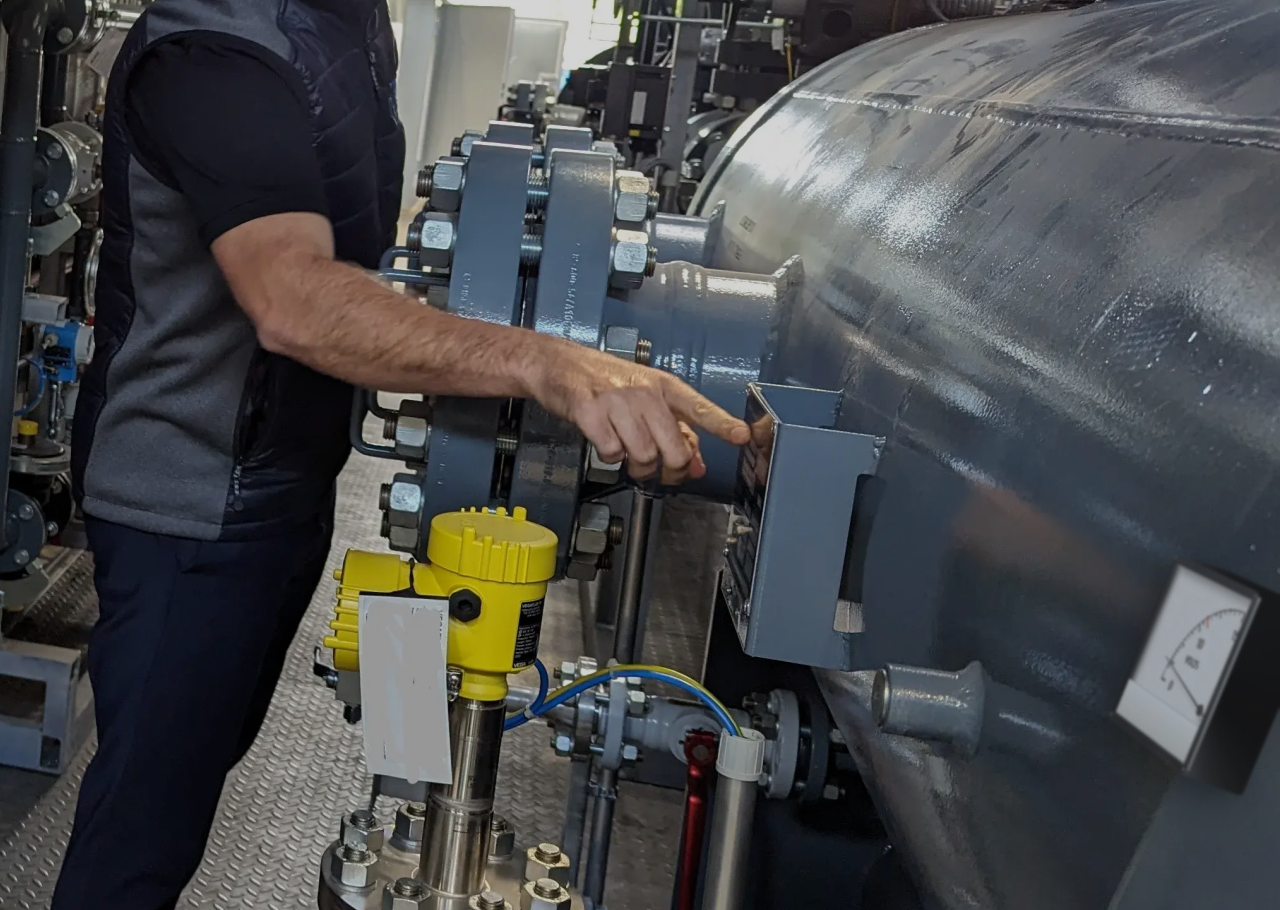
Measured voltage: 5 V
